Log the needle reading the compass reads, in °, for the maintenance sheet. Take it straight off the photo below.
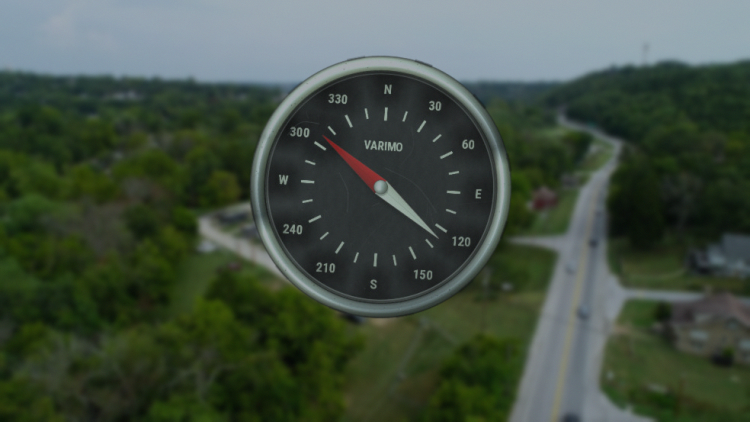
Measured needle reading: 307.5 °
